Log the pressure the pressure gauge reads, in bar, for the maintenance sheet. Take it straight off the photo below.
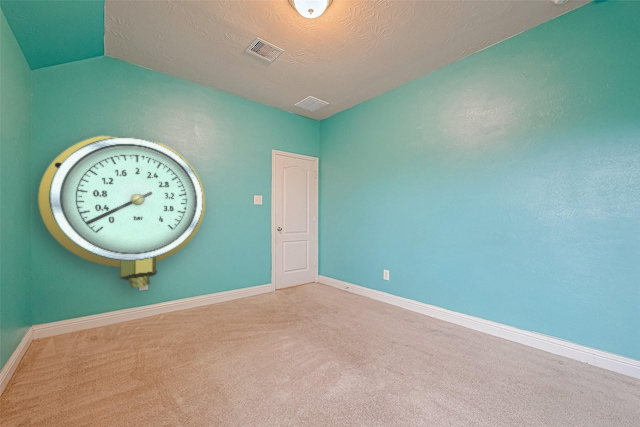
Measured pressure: 0.2 bar
